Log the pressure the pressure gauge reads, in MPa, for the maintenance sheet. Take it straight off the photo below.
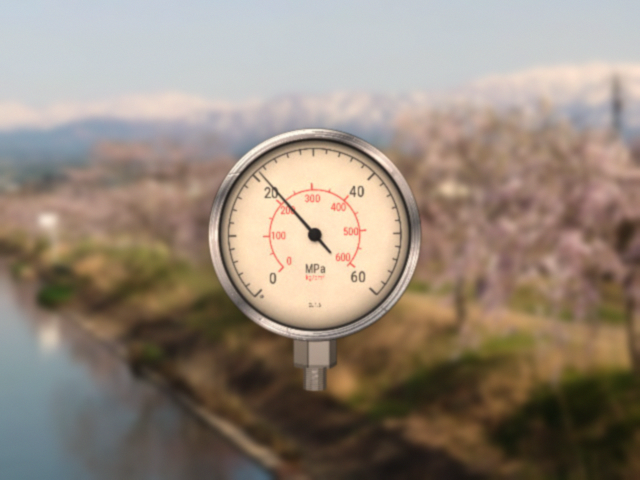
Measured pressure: 21 MPa
